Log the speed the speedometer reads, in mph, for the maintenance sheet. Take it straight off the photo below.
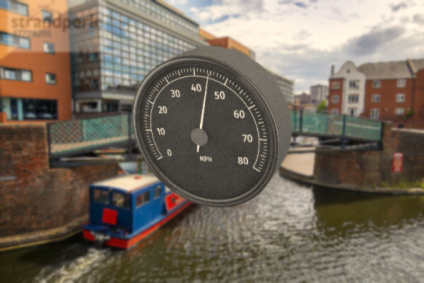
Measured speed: 45 mph
